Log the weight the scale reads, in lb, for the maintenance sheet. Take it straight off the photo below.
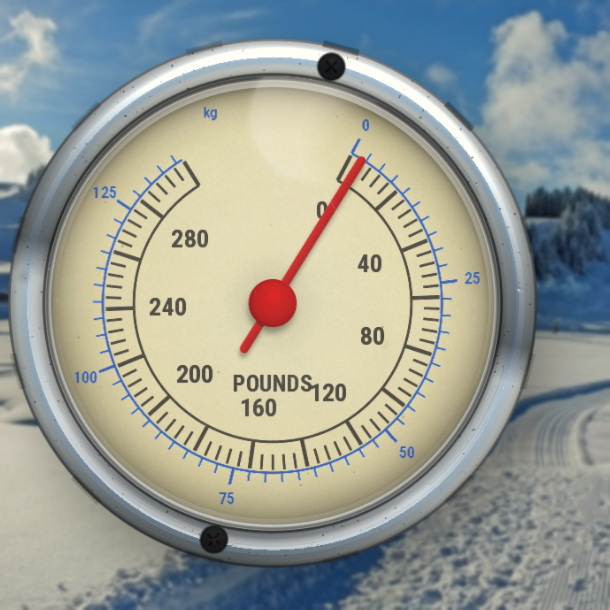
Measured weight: 4 lb
